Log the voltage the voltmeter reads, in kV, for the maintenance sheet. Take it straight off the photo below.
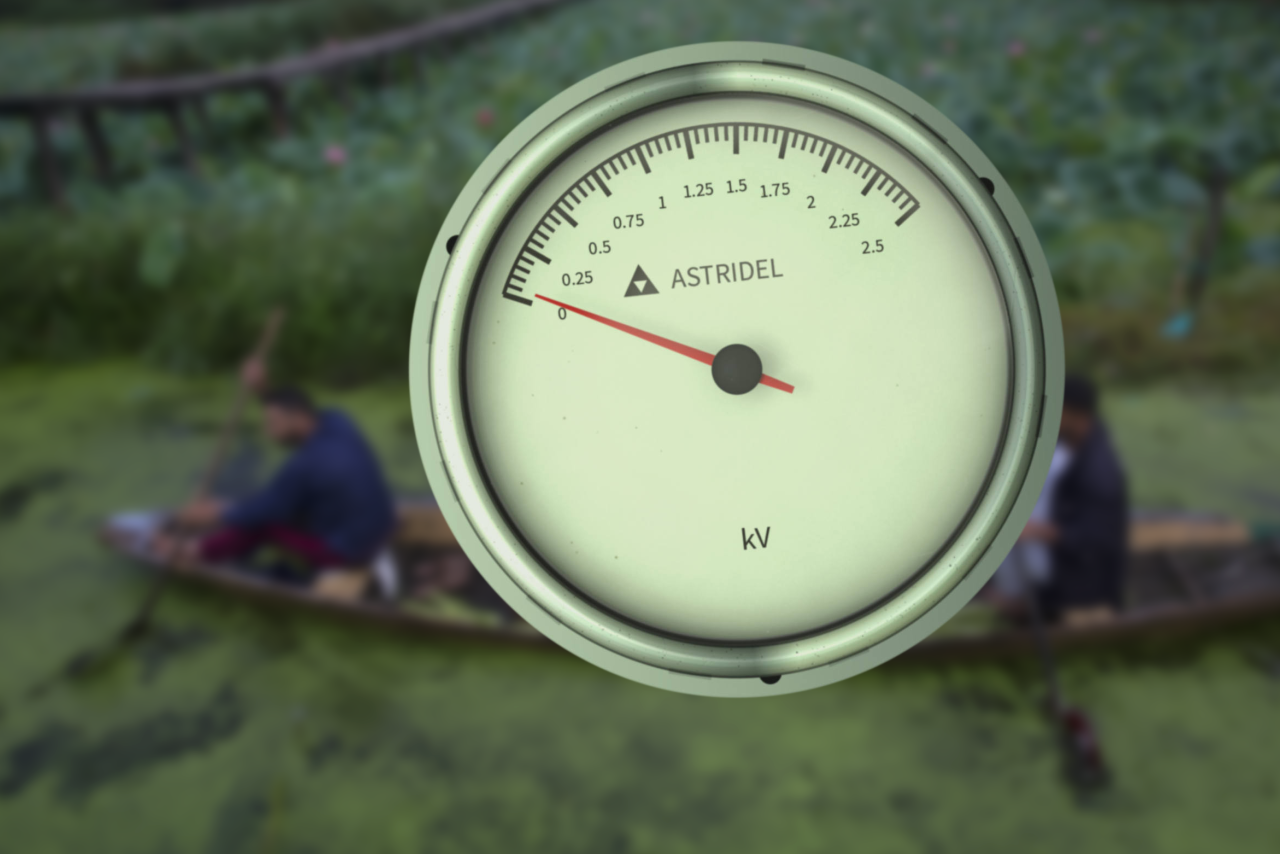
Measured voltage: 0.05 kV
